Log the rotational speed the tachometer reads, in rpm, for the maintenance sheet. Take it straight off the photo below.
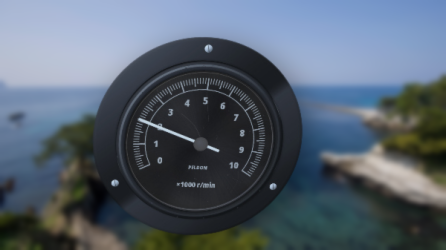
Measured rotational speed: 2000 rpm
